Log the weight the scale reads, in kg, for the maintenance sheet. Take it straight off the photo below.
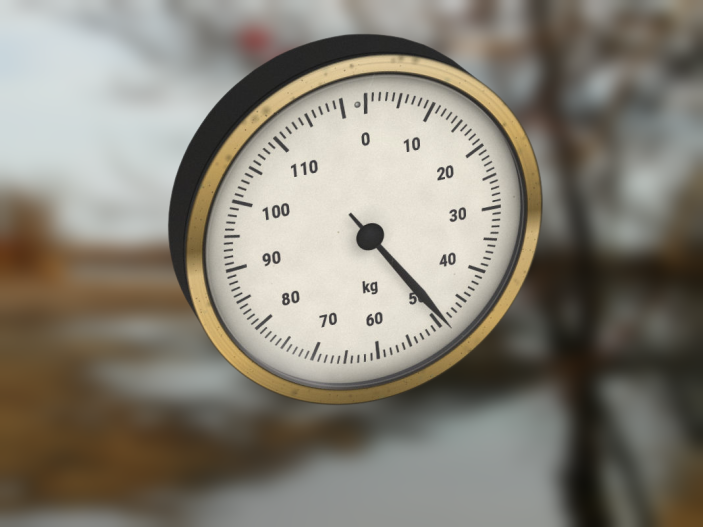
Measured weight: 49 kg
